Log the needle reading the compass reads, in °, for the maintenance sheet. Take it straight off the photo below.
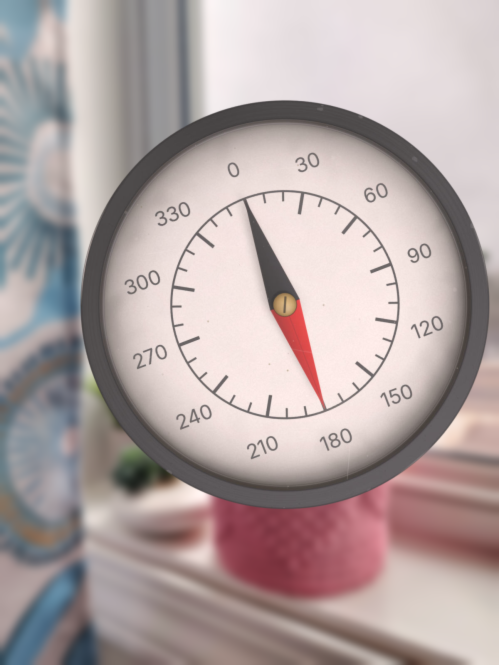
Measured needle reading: 180 °
